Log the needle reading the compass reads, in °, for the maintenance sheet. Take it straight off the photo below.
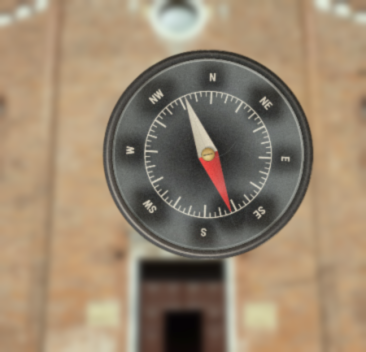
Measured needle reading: 155 °
